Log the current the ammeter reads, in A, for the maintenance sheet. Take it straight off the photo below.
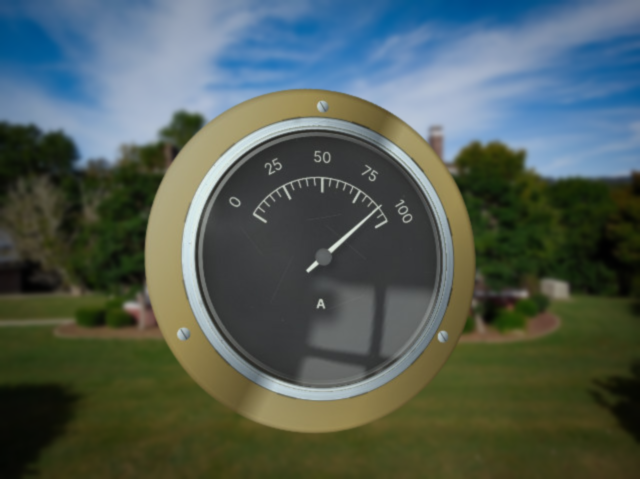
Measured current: 90 A
